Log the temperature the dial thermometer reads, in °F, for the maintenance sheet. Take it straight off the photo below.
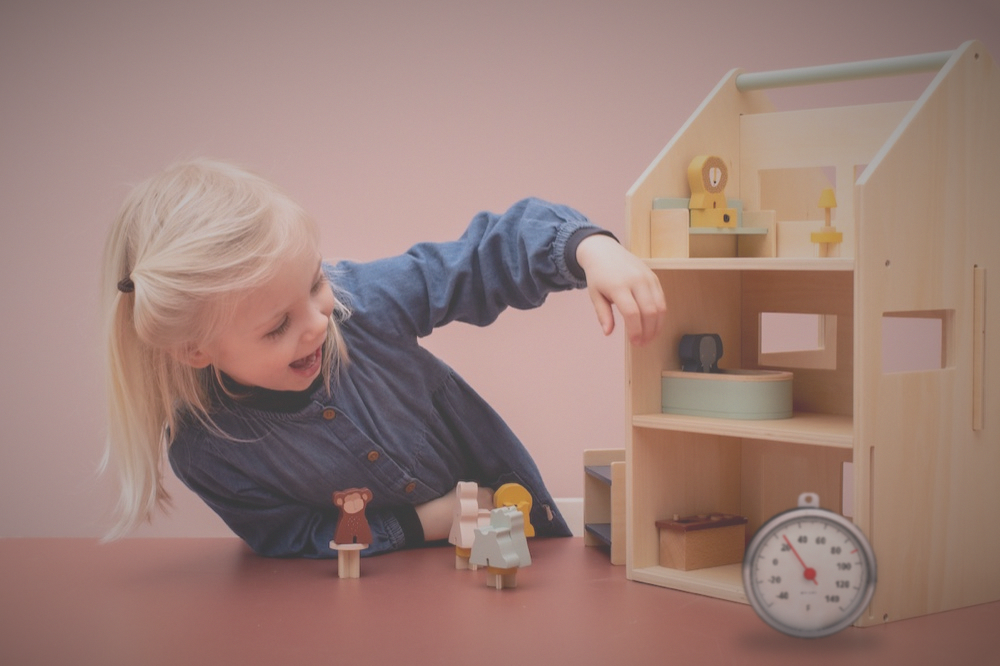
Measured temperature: 25 °F
